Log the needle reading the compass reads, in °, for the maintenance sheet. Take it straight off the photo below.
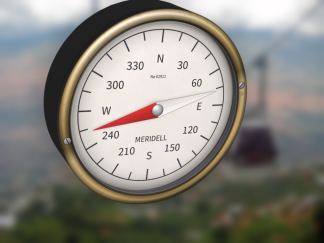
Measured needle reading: 255 °
